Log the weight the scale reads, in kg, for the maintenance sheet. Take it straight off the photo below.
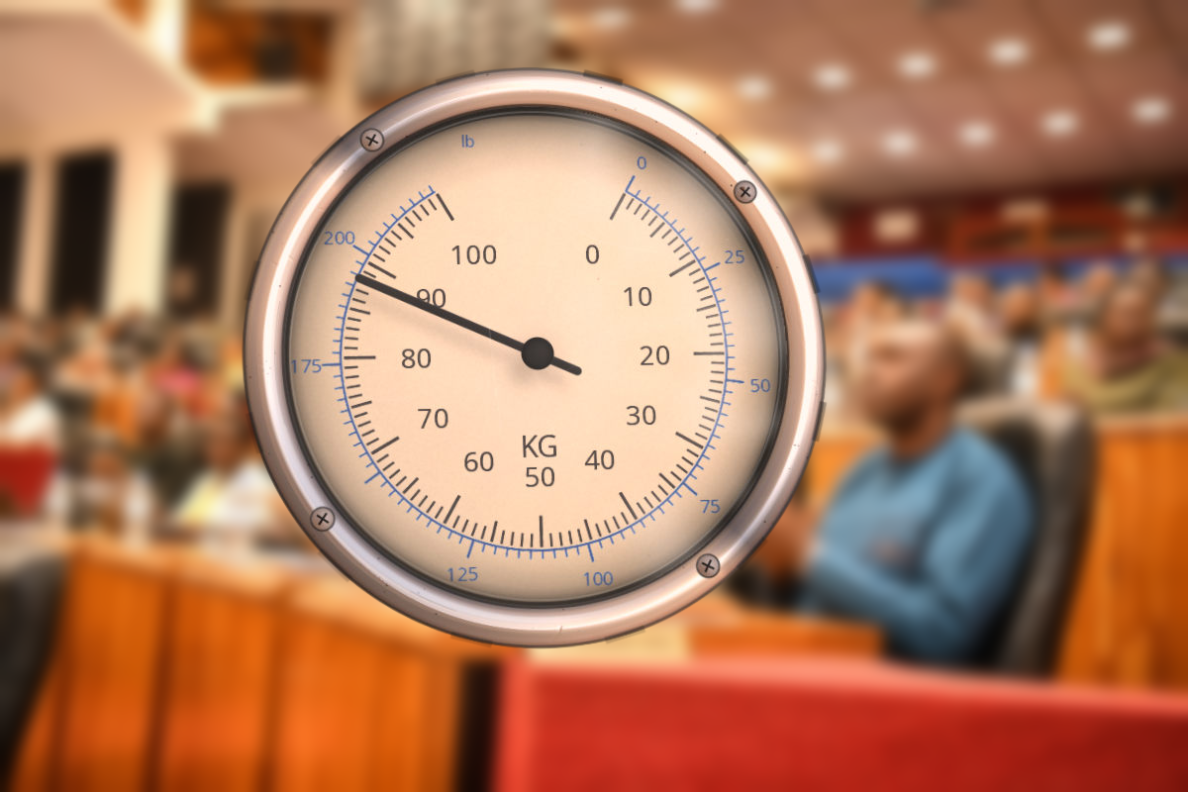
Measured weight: 88 kg
